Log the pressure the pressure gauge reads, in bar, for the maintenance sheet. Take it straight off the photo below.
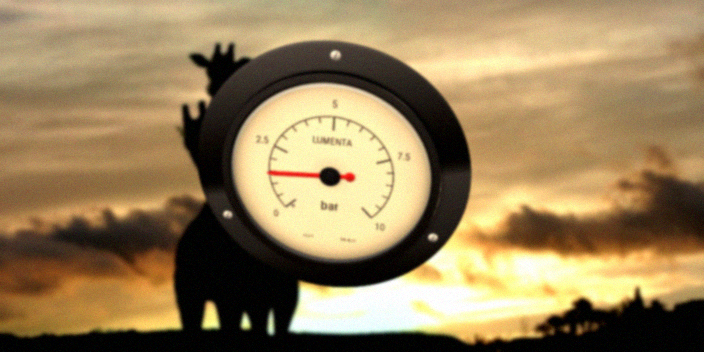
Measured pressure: 1.5 bar
